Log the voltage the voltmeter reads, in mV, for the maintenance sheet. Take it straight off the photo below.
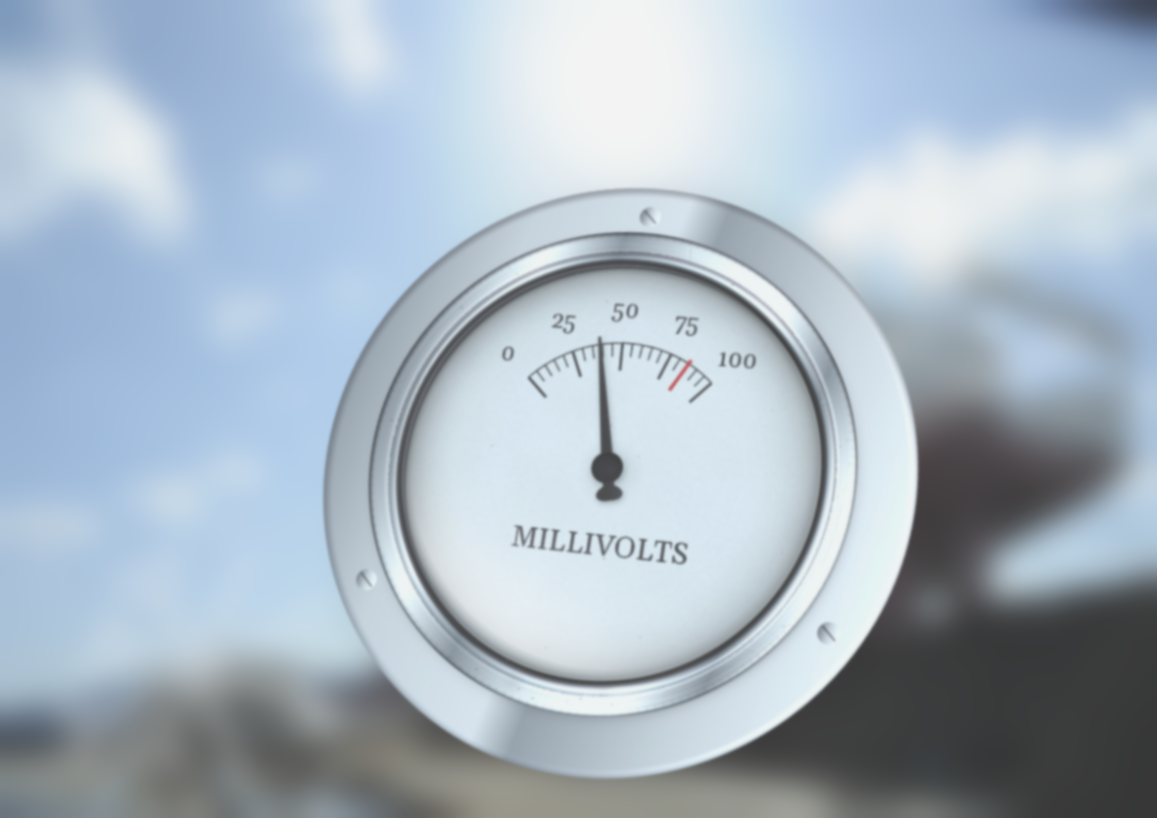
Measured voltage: 40 mV
